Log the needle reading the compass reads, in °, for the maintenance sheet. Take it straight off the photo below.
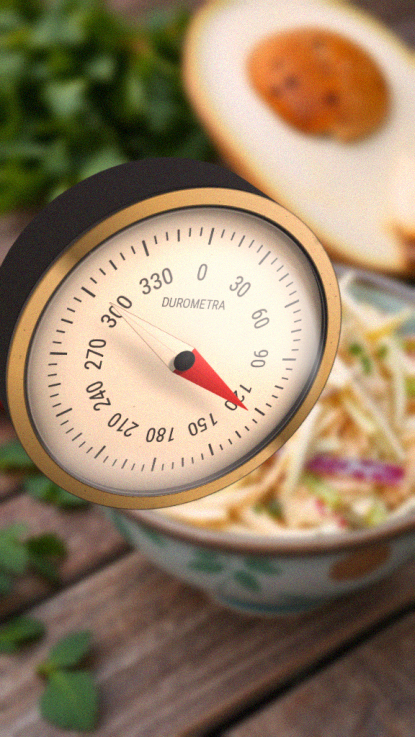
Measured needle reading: 122.5 °
